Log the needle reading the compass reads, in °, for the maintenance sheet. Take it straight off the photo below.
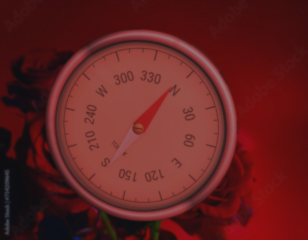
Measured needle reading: 355 °
